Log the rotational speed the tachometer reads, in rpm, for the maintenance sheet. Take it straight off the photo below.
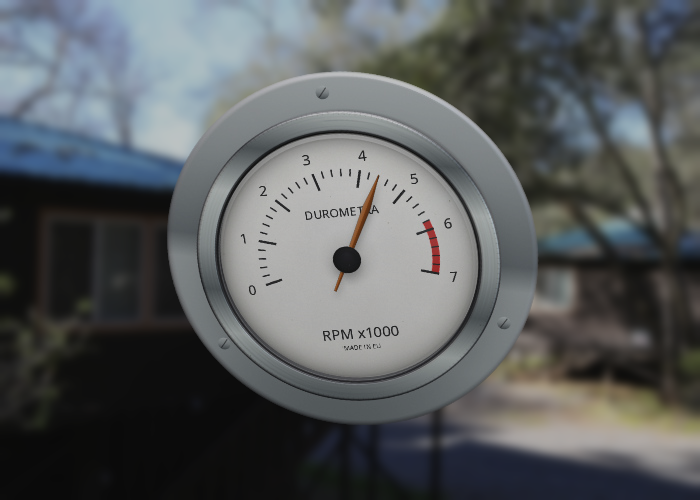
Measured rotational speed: 4400 rpm
